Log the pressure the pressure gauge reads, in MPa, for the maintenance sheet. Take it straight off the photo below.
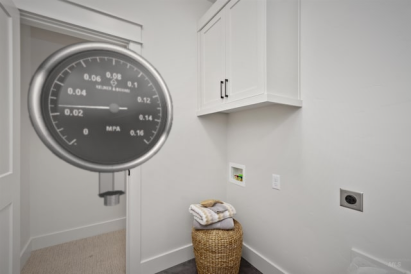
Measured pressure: 0.025 MPa
